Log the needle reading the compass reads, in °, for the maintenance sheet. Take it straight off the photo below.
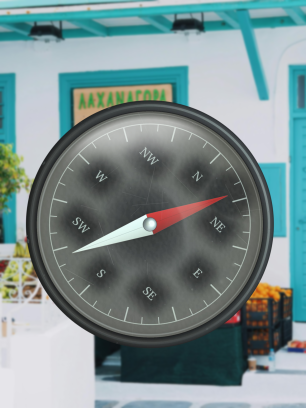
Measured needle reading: 25 °
